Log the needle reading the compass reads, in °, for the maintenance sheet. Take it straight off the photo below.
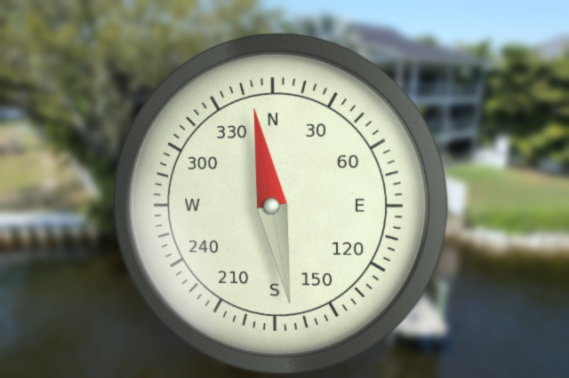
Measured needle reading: 350 °
